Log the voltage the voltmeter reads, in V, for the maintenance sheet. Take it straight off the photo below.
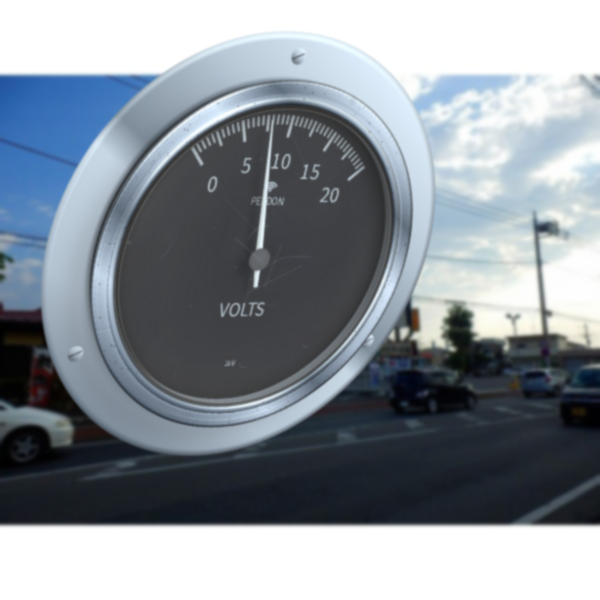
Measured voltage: 7.5 V
